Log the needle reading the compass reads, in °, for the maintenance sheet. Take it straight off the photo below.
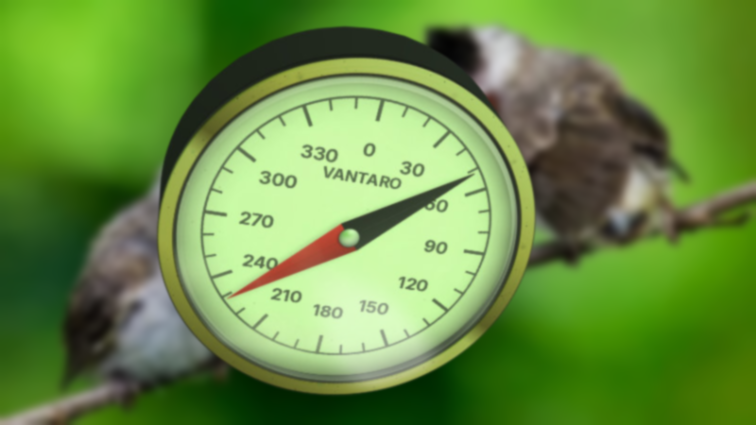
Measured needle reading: 230 °
